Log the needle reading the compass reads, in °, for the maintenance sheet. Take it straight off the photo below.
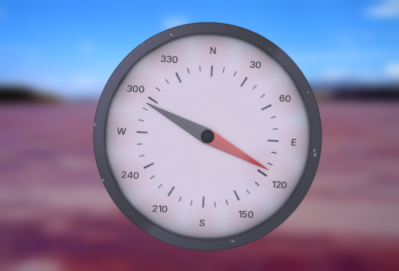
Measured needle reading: 115 °
